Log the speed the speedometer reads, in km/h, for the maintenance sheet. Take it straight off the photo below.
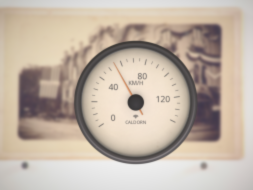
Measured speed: 55 km/h
